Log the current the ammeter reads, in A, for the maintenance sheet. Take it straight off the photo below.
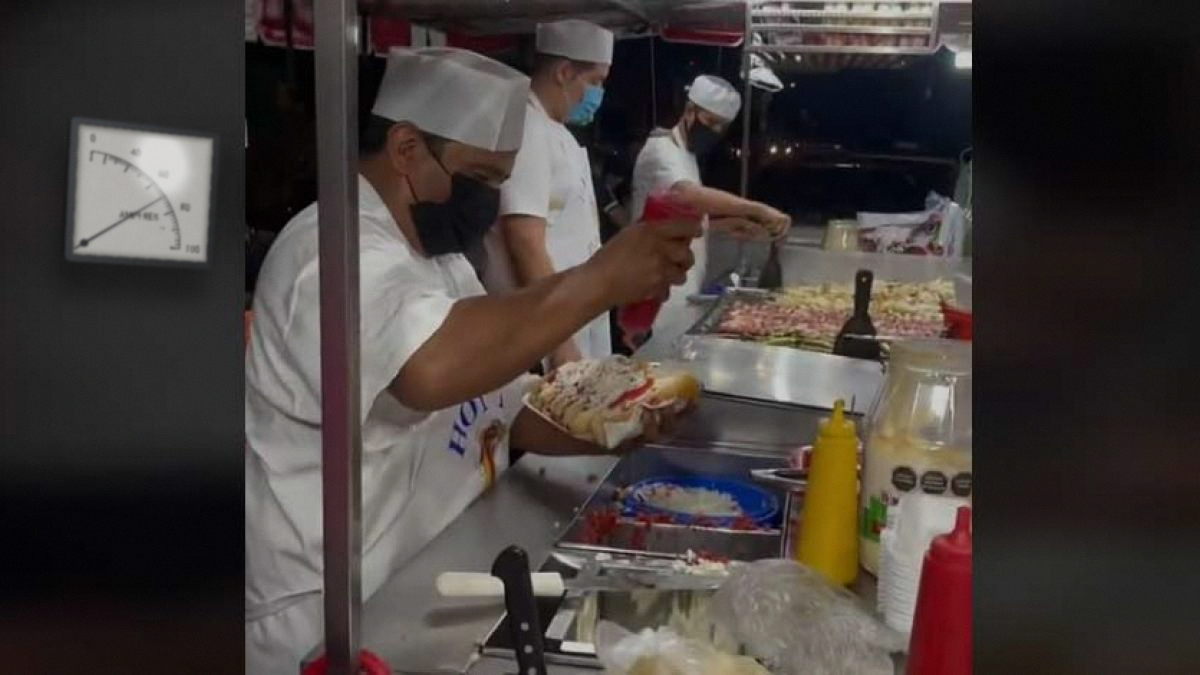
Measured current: 70 A
